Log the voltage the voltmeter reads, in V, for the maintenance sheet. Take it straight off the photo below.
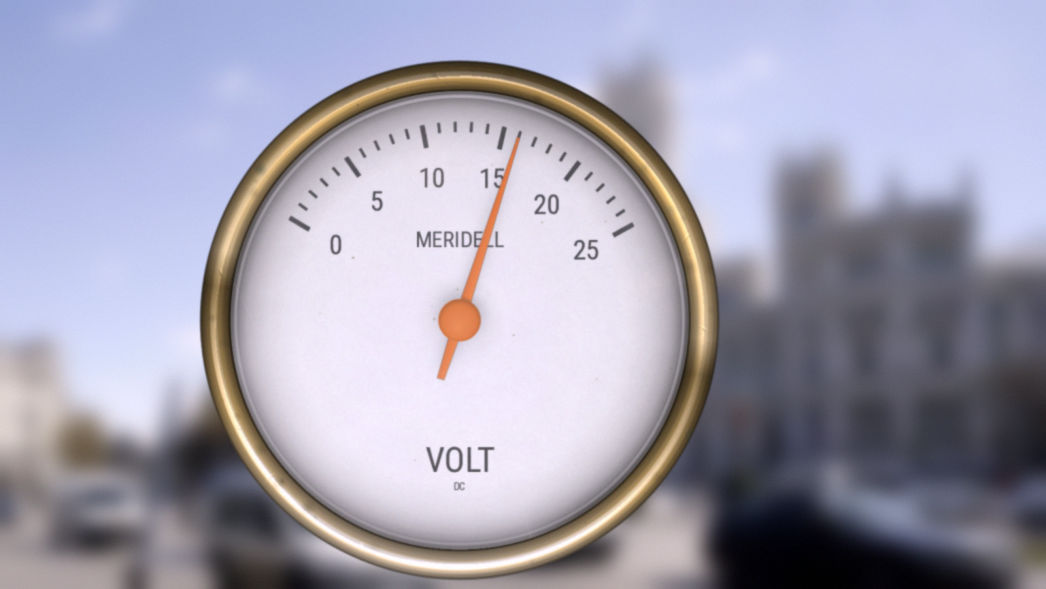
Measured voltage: 16 V
